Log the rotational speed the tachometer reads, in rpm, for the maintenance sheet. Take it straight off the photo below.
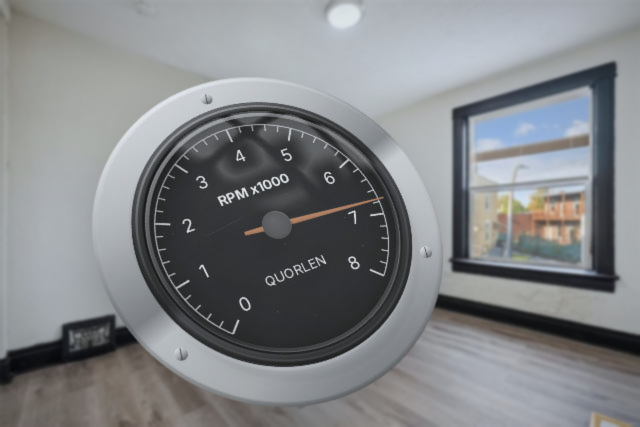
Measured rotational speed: 6800 rpm
